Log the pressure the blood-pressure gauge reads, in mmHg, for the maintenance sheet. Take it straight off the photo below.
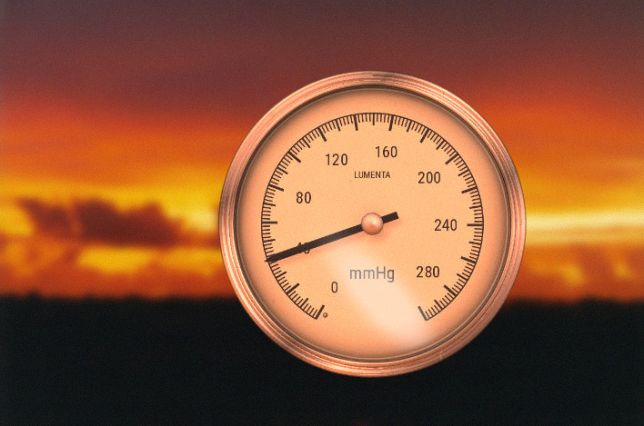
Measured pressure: 40 mmHg
